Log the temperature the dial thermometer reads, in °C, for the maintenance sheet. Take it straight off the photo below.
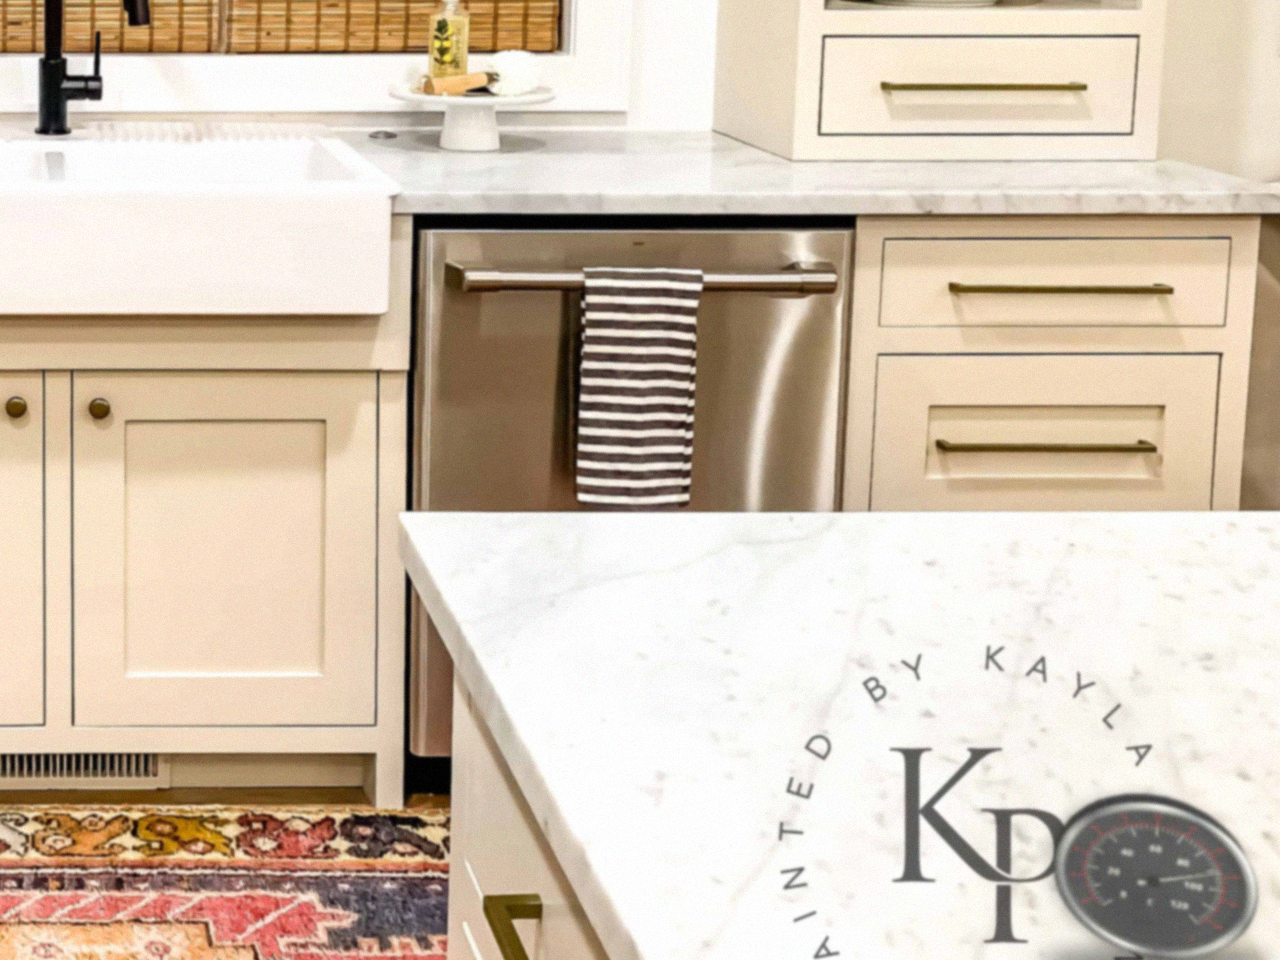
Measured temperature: 90 °C
